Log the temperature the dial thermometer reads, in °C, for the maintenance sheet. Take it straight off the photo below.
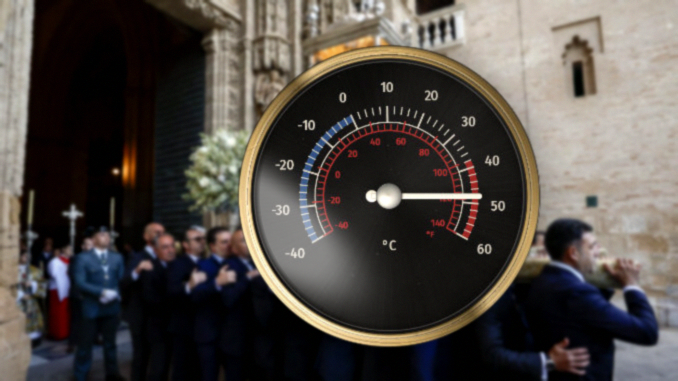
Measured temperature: 48 °C
